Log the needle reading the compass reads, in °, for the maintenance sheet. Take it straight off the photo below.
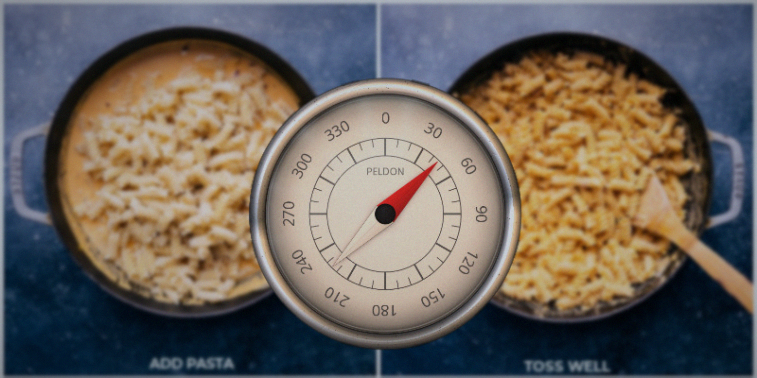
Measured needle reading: 45 °
